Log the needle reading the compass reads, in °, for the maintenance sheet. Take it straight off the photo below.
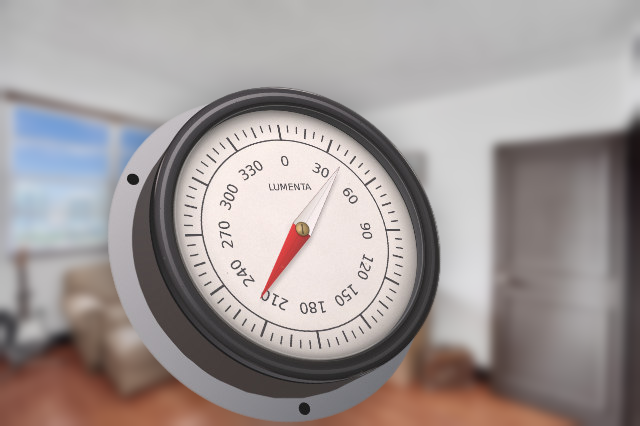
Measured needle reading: 220 °
